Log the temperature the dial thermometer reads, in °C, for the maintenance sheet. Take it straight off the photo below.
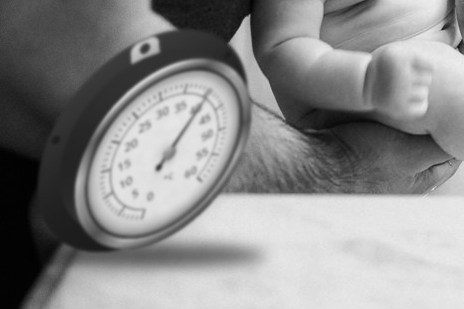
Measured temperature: 40 °C
